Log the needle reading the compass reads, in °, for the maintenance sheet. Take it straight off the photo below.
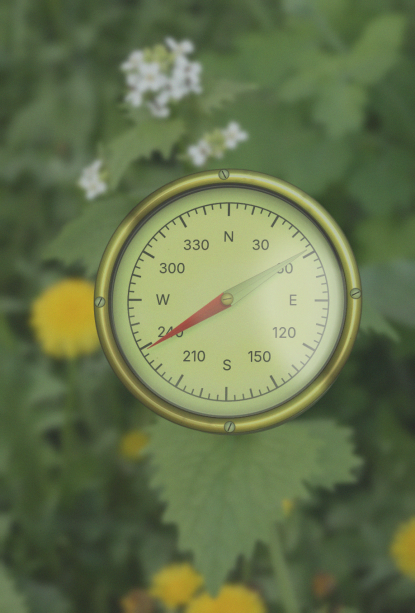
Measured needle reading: 237.5 °
